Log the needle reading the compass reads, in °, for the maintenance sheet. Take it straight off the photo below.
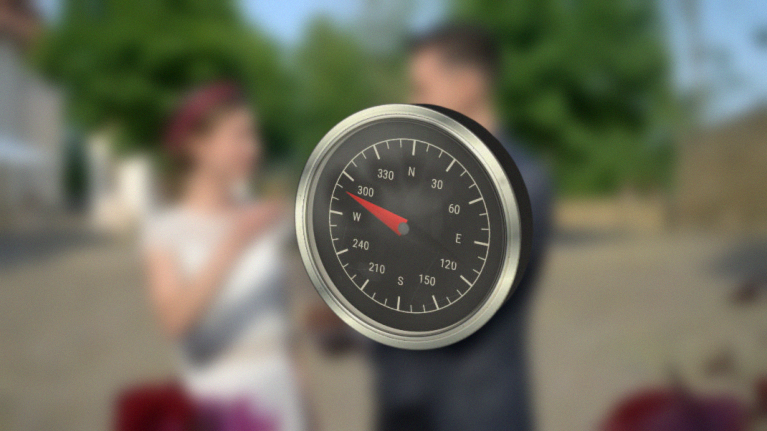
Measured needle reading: 290 °
